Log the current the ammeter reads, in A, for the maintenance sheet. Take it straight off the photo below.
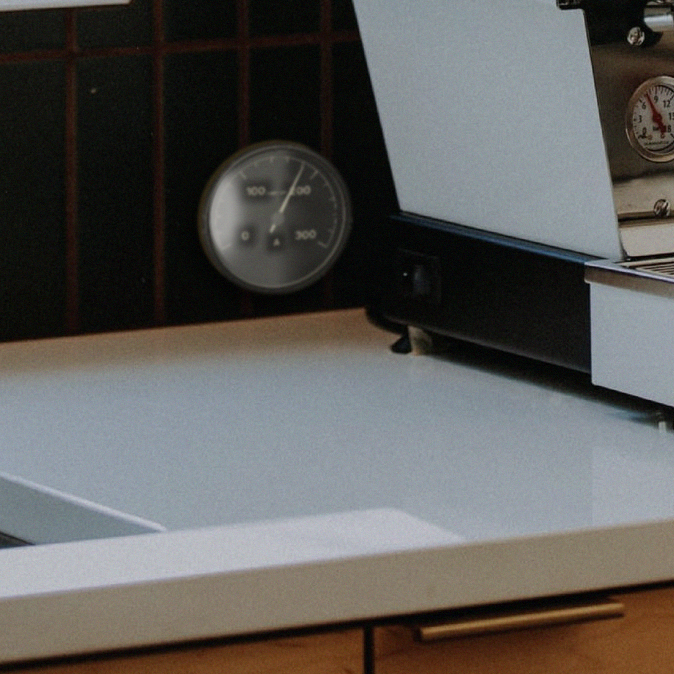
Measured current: 180 A
